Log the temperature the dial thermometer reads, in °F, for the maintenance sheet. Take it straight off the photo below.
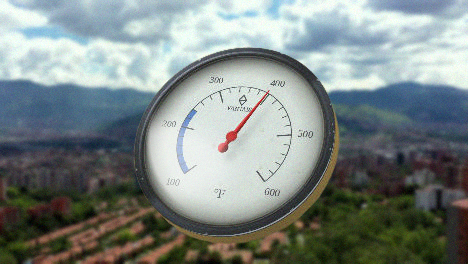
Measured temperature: 400 °F
